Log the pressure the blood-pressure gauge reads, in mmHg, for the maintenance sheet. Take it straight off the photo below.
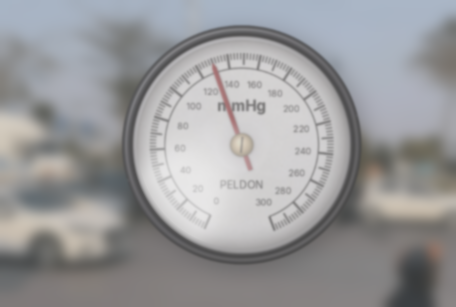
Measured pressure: 130 mmHg
